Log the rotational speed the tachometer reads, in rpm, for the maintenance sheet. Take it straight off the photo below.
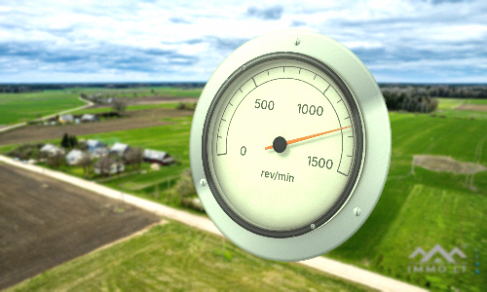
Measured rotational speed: 1250 rpm
